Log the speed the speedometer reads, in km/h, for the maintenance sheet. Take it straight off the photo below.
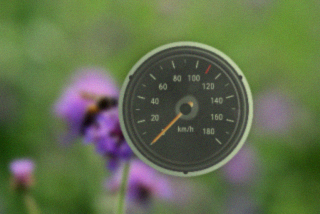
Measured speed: 0 km/h
